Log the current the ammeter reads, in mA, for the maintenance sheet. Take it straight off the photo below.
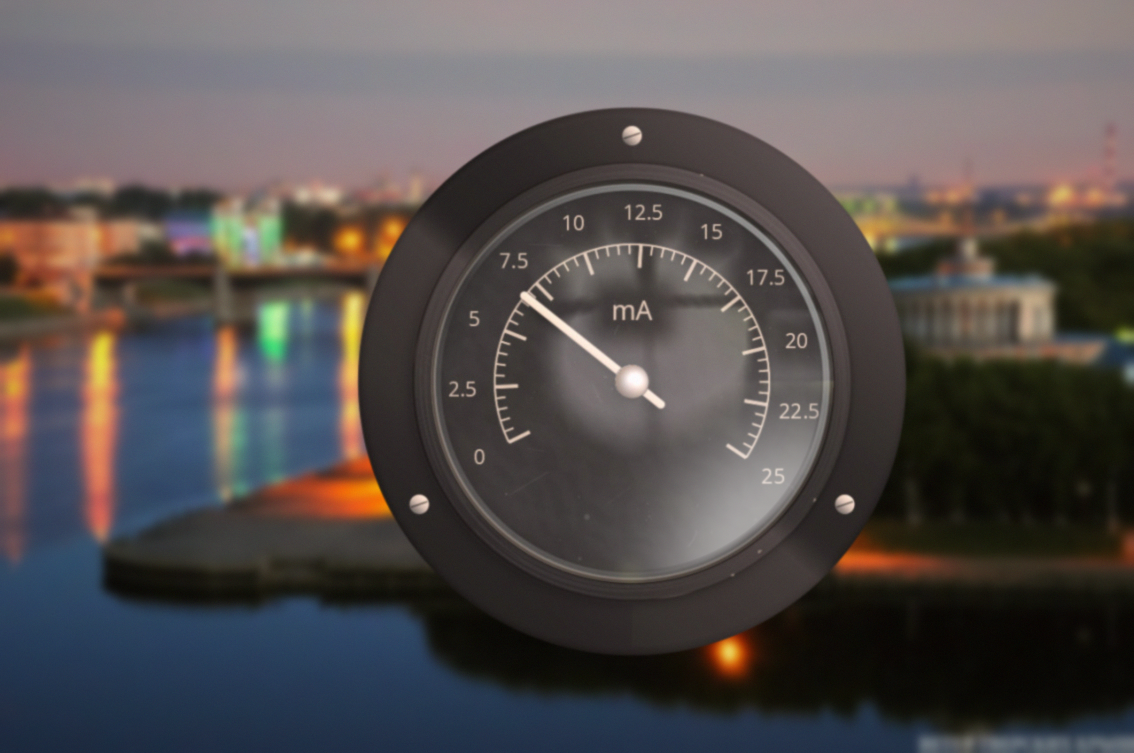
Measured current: 6.75 mA
